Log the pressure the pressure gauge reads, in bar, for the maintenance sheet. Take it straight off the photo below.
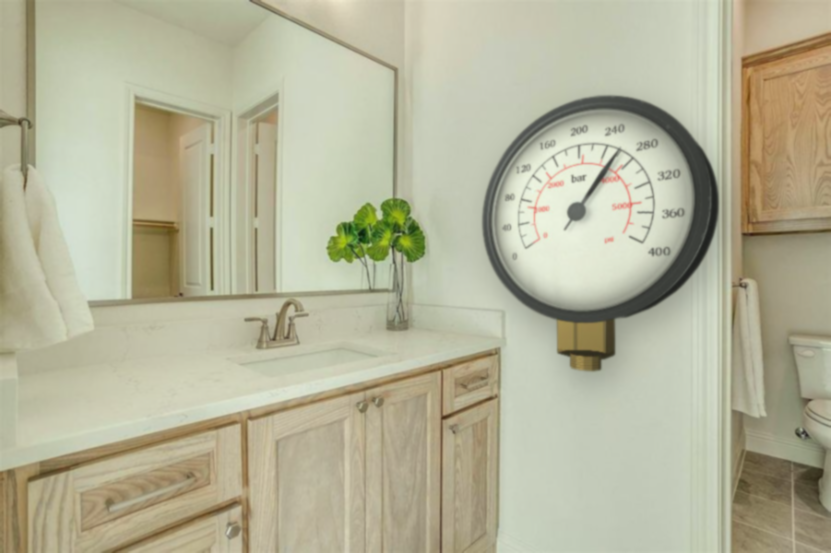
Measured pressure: 260 bar
